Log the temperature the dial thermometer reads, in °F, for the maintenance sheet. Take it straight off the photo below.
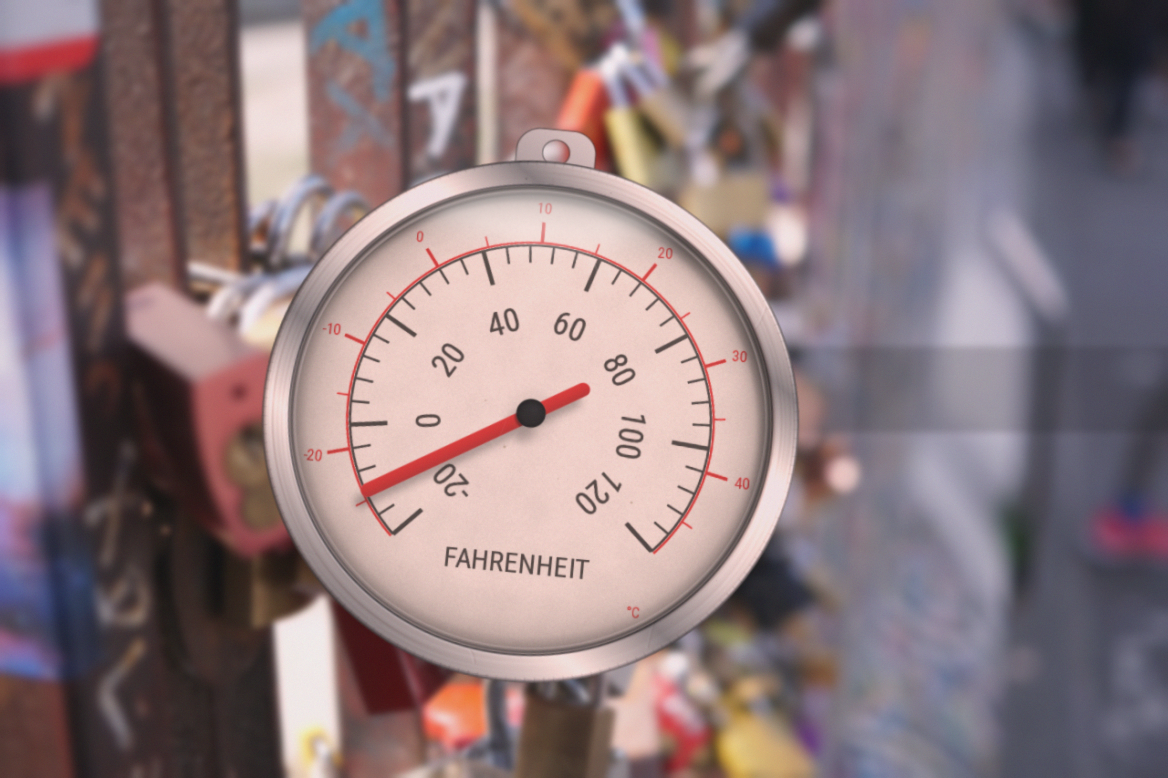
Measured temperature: -12 °F
